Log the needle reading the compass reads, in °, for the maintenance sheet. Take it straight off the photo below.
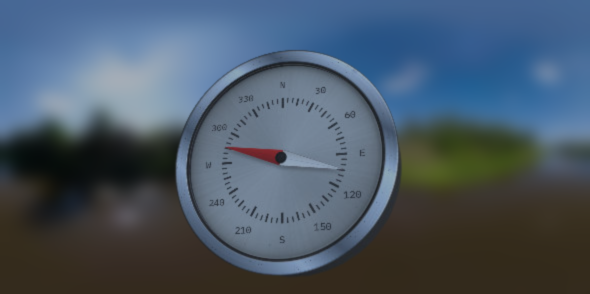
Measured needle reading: 285 °
